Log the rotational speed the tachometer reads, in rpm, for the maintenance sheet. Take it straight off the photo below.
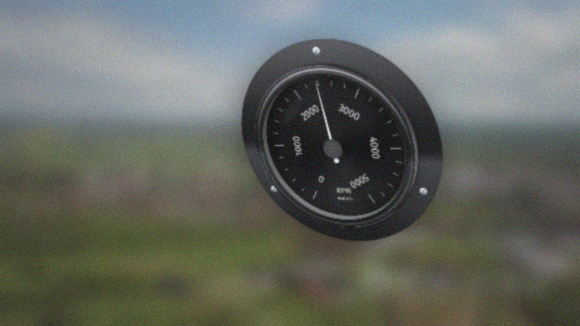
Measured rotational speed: 2400 rpm
